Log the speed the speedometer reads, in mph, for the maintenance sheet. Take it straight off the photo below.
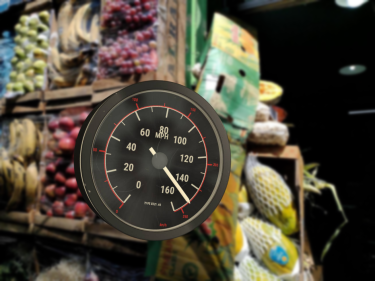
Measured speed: 150 mph
